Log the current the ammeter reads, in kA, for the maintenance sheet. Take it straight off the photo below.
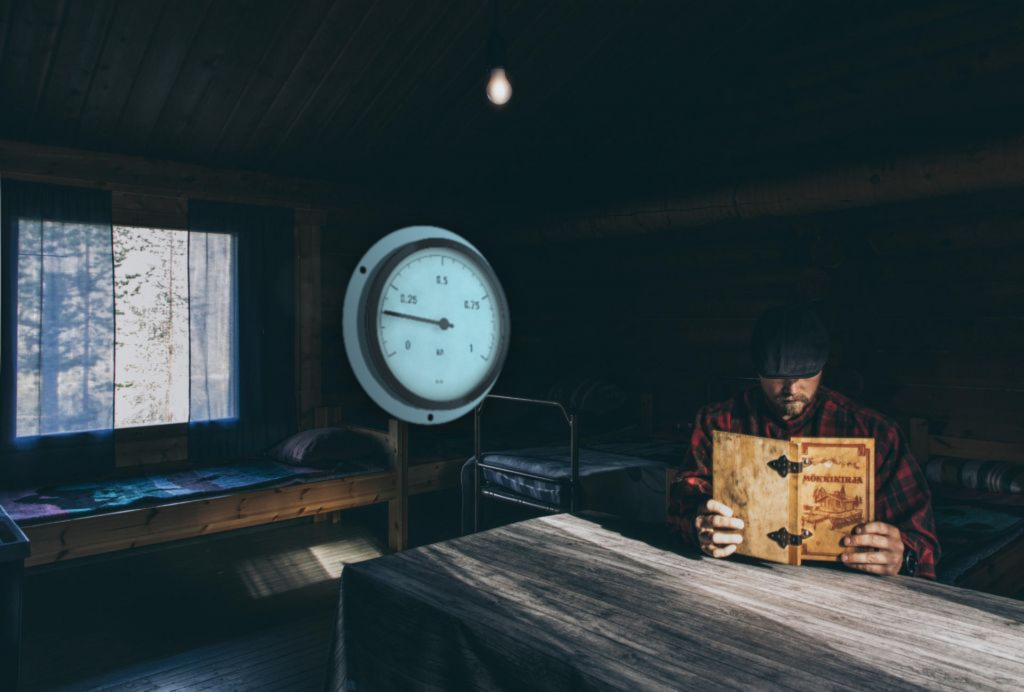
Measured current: 0.15 kA
